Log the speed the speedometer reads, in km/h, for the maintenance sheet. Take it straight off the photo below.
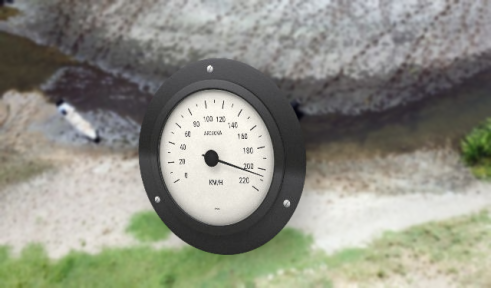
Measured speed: 205 km/h
